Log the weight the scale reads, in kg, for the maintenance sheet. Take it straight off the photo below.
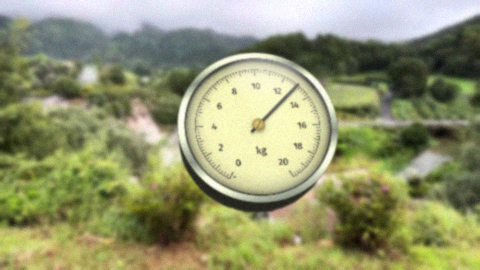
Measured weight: 13 kg
